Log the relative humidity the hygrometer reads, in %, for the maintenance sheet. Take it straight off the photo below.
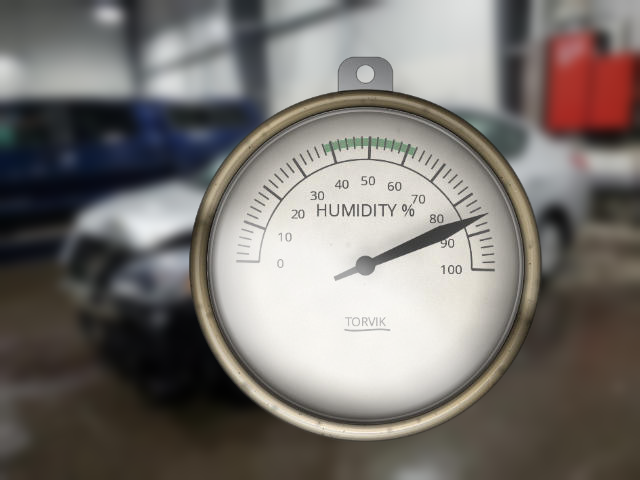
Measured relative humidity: 86 %
